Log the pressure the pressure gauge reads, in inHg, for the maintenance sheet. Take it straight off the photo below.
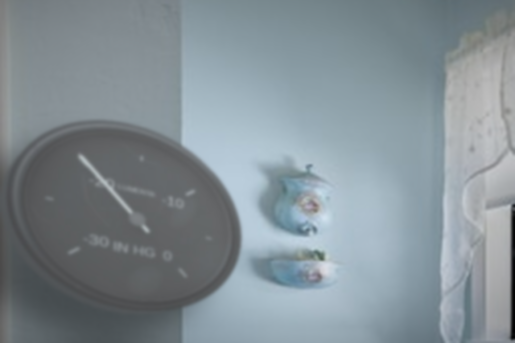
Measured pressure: -20 inHg
